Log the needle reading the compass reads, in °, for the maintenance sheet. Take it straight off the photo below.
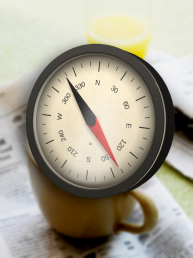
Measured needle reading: 140 °
